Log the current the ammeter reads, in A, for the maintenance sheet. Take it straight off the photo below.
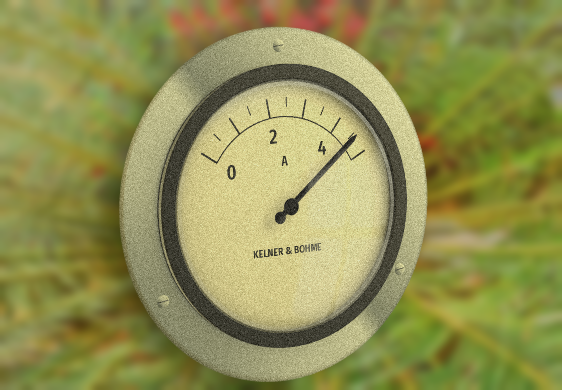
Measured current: 4.5 A
